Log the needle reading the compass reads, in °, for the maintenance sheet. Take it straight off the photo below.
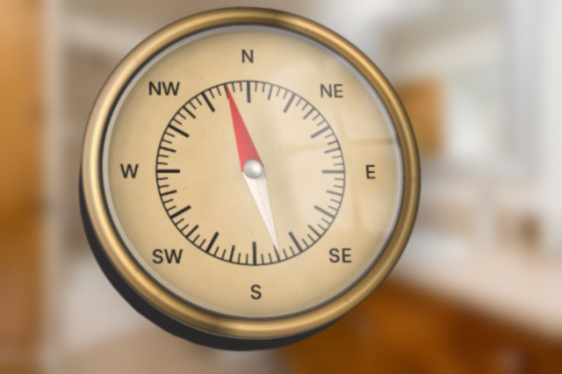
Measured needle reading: 345 °
